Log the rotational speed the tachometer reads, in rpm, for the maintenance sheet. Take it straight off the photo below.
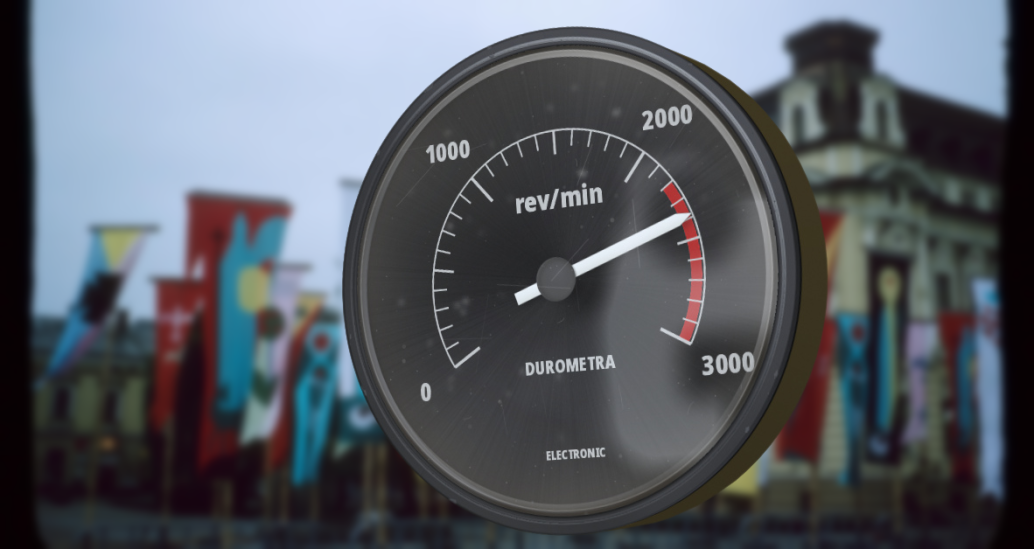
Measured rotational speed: 2400 rpm
